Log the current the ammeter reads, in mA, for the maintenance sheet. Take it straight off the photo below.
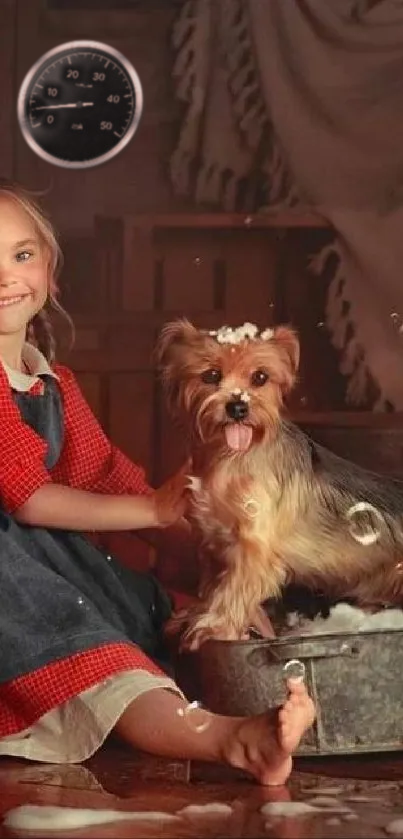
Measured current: 4 mA
